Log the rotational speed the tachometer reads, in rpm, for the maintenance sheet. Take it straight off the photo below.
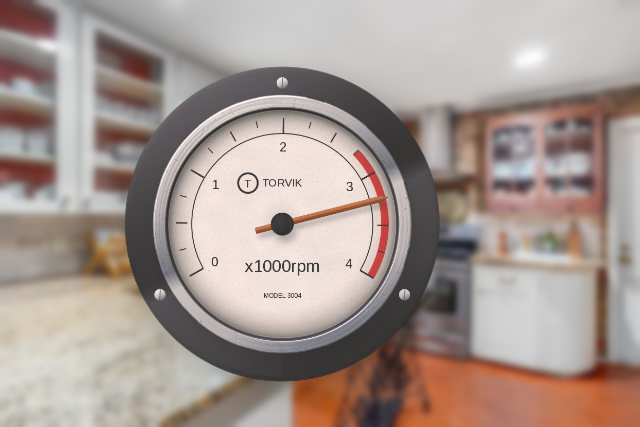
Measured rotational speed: 3250 rpm
